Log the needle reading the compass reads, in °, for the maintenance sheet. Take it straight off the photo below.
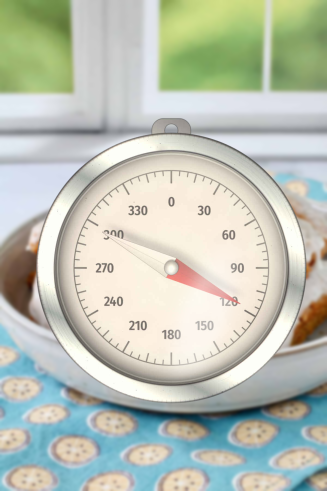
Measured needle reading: 117.5 °
